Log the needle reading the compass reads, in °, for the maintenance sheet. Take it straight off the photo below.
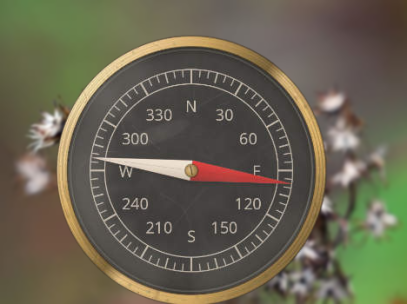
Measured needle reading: 97.5 °
